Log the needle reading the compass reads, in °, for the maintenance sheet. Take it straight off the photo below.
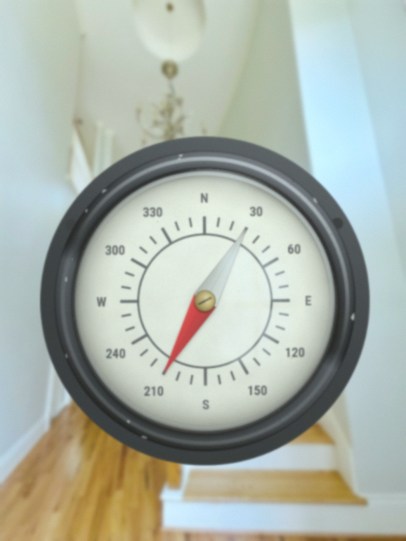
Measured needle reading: 210 °
